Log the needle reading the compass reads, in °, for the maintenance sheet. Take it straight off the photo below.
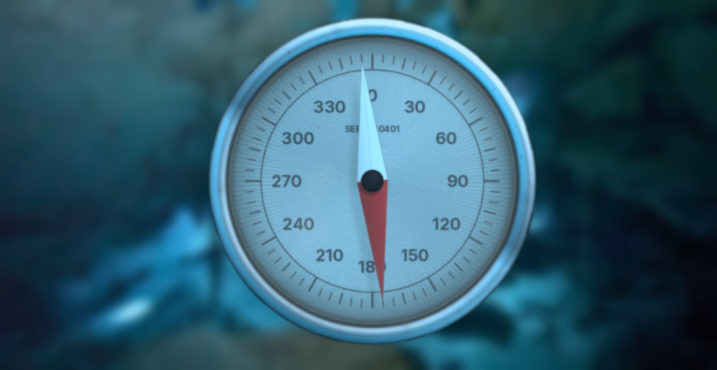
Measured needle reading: 175 °
